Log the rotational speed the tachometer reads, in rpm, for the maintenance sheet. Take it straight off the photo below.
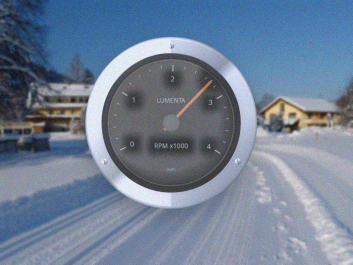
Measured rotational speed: 2700 rpm
